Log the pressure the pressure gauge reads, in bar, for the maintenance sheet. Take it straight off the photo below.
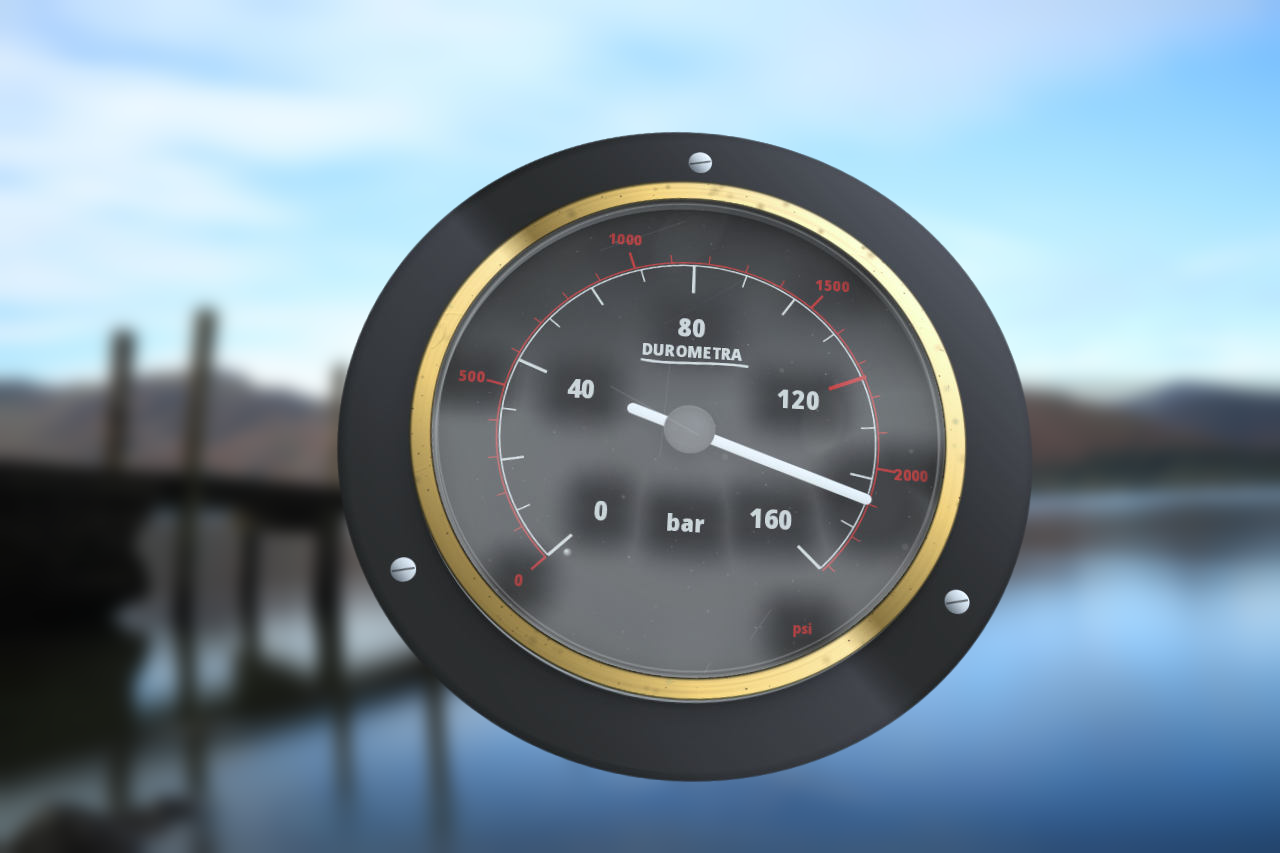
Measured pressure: 145 bar
